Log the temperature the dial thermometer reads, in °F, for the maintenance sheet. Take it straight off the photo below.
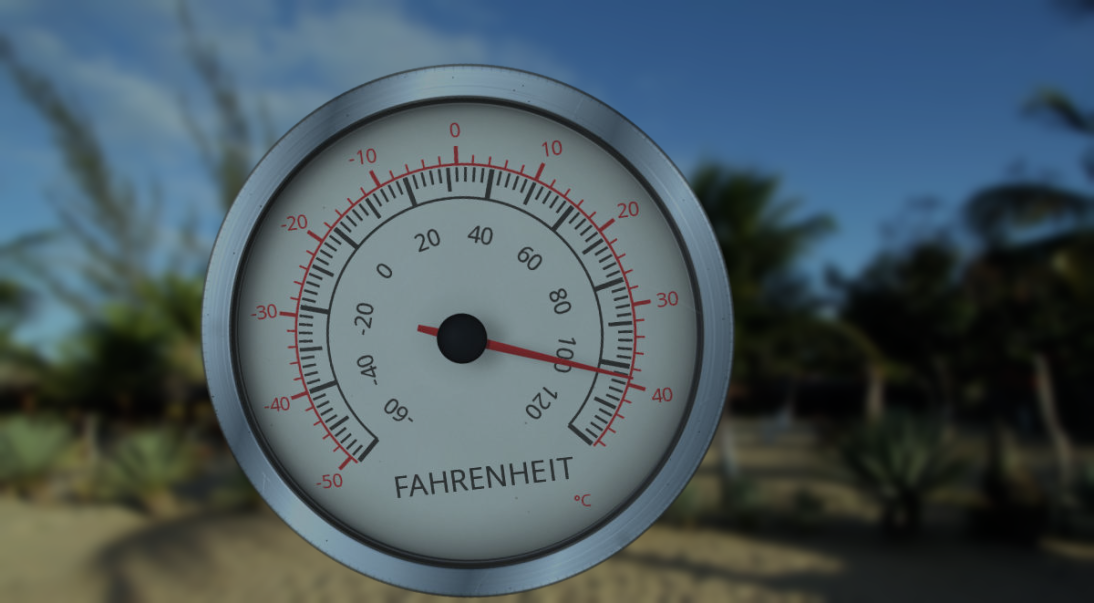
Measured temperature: 102 °F
